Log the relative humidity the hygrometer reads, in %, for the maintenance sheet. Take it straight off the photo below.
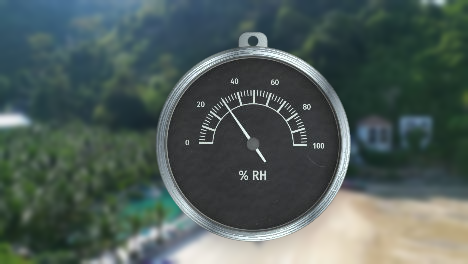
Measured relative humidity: 30 %
